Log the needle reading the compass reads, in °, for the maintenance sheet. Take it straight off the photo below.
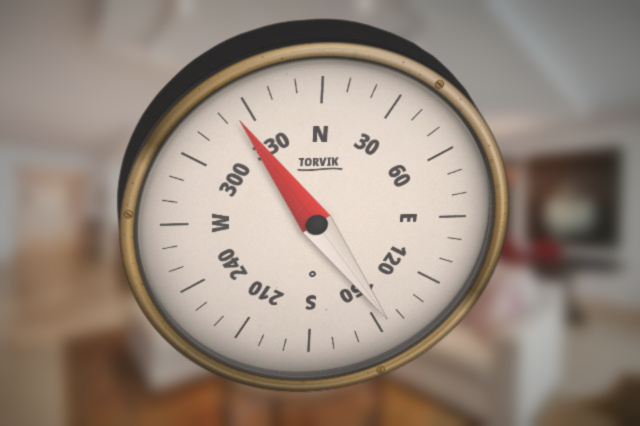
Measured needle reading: 325 °
